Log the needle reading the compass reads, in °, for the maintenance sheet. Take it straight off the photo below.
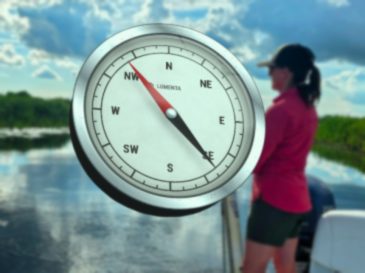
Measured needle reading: 320 °
